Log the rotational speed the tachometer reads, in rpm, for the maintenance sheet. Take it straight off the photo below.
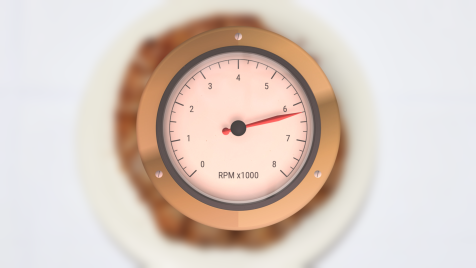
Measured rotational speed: 6250 rpm
